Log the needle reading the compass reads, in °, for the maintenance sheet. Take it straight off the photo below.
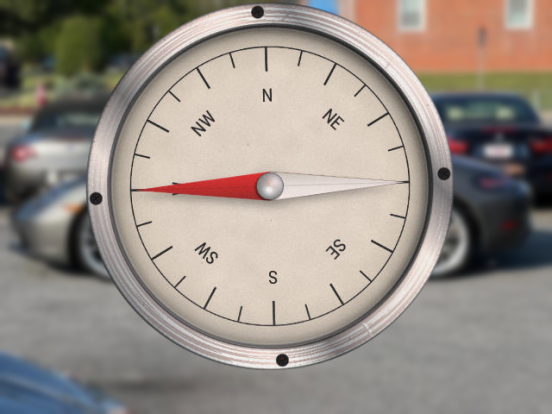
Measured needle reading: 270 °
